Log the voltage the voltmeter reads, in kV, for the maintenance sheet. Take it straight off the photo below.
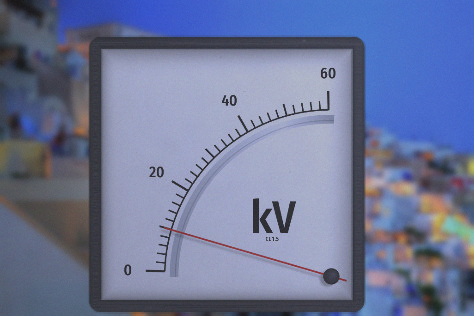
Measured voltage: 10 kV
